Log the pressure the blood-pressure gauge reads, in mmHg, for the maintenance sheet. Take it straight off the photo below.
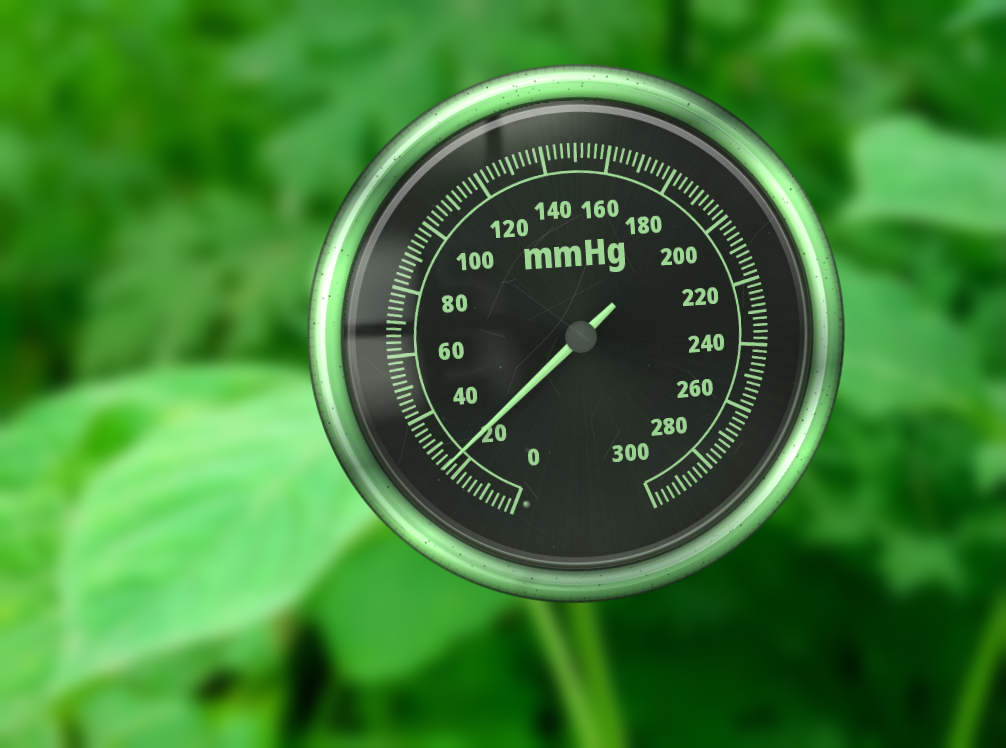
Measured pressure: 24 mmHg
